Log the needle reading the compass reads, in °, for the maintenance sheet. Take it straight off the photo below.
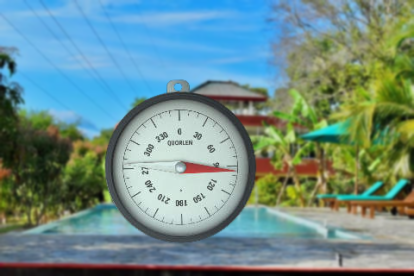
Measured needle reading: 95 °
